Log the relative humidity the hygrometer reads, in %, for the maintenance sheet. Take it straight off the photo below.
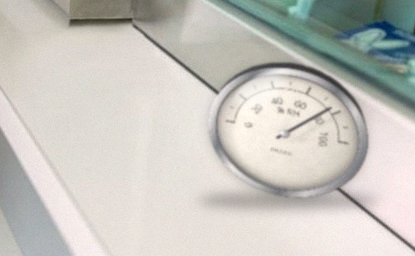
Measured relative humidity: 75 %
